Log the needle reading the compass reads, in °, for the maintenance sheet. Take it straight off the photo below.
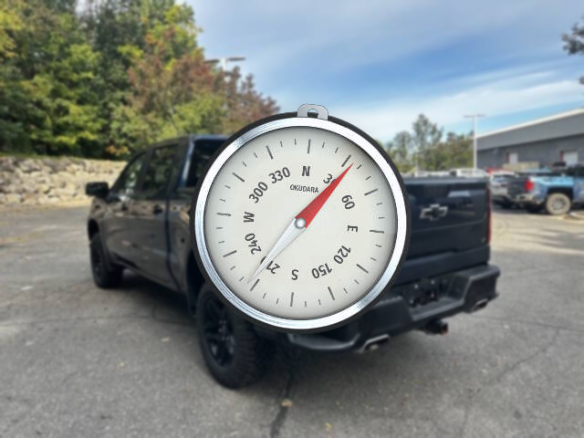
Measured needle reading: 35 °
